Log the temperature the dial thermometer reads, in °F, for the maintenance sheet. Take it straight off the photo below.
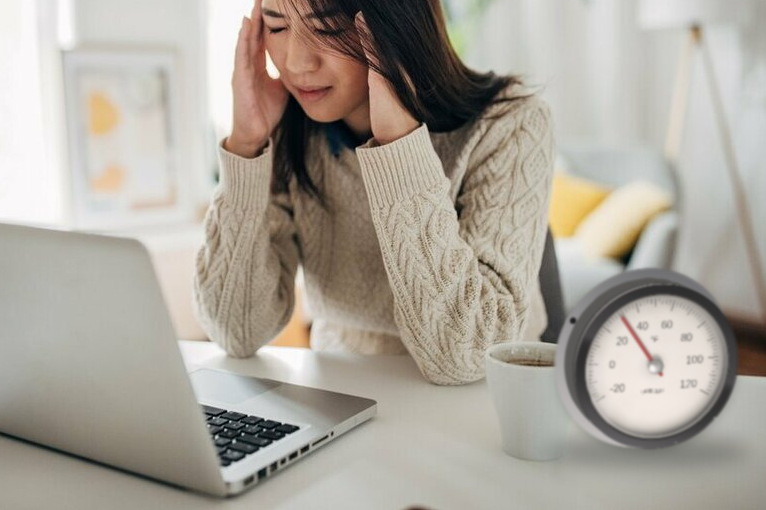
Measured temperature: 30 °F
